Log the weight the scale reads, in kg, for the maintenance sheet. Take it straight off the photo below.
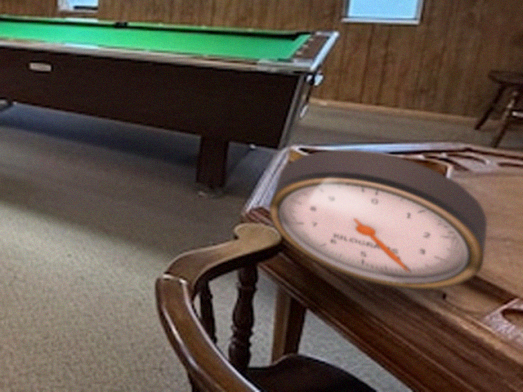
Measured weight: 4 kg
